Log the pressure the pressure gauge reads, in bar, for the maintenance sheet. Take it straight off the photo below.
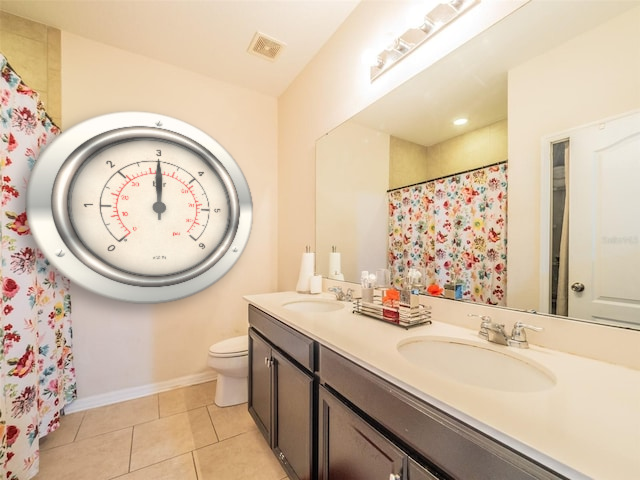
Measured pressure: 3 bar
